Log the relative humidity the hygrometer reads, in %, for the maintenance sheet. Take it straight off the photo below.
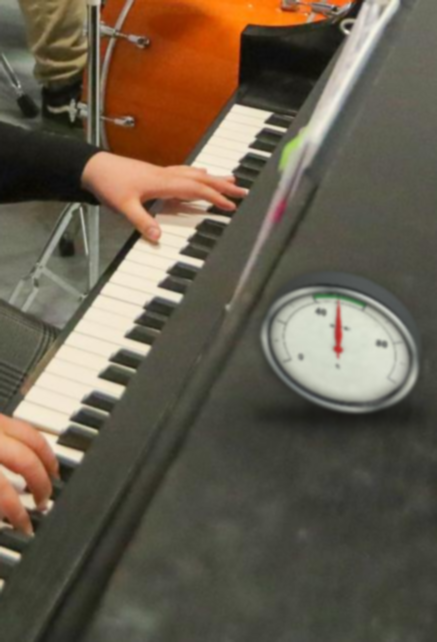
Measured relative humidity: 50 %
